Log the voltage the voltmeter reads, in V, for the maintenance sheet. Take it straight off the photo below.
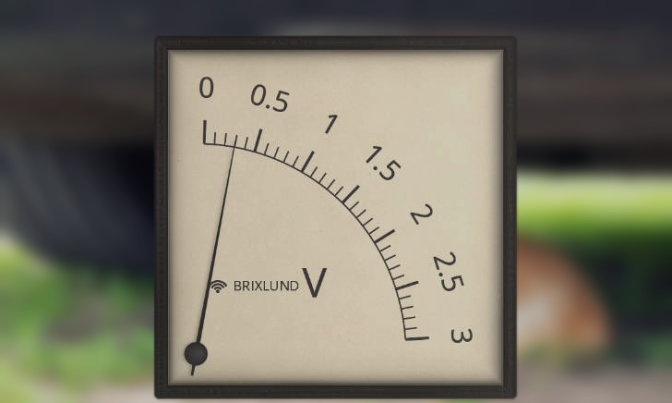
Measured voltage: 0.3 V
